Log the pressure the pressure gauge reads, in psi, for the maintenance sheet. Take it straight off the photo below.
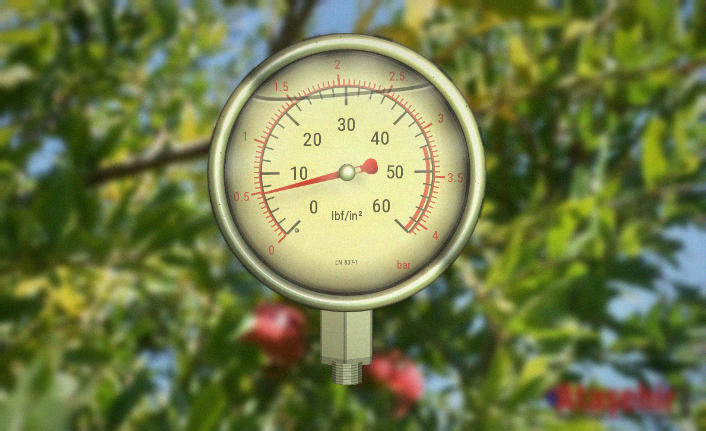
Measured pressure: 7 psi
